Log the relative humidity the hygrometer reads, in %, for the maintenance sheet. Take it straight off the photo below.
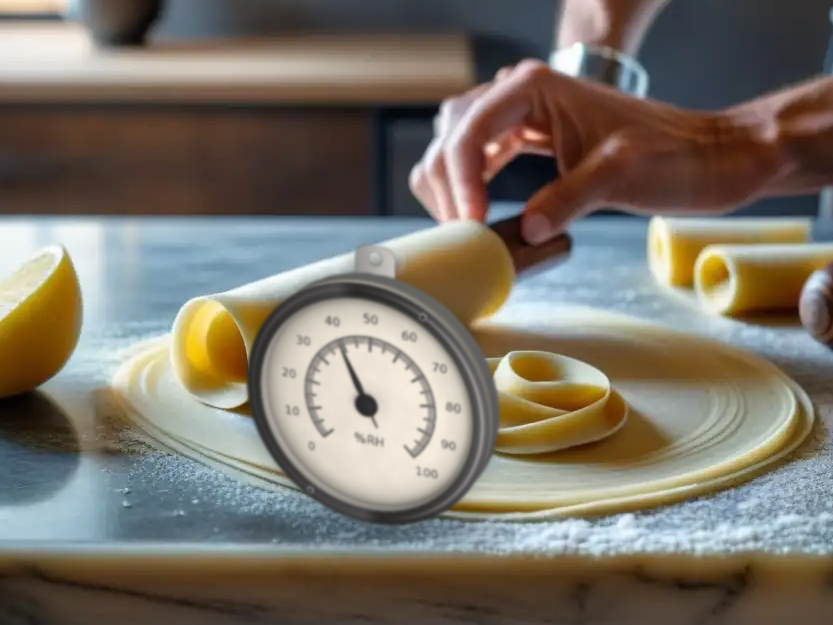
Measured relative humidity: 40 %
